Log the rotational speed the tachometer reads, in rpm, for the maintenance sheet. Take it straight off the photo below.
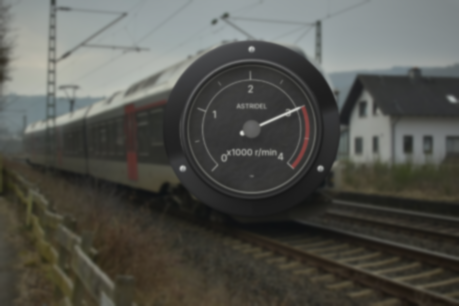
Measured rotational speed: 3000 rpm
